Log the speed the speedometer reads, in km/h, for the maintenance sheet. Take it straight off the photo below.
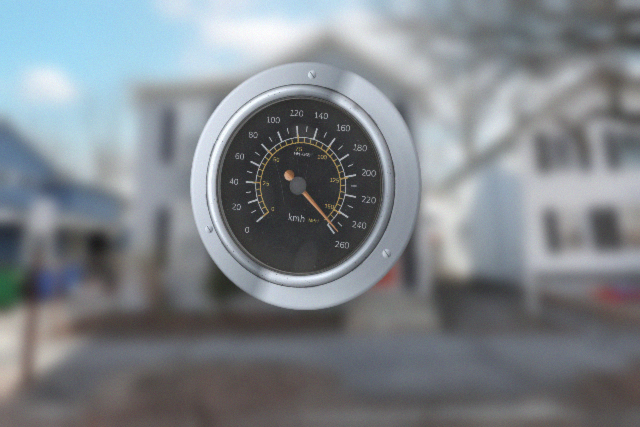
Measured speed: 255 km/h
